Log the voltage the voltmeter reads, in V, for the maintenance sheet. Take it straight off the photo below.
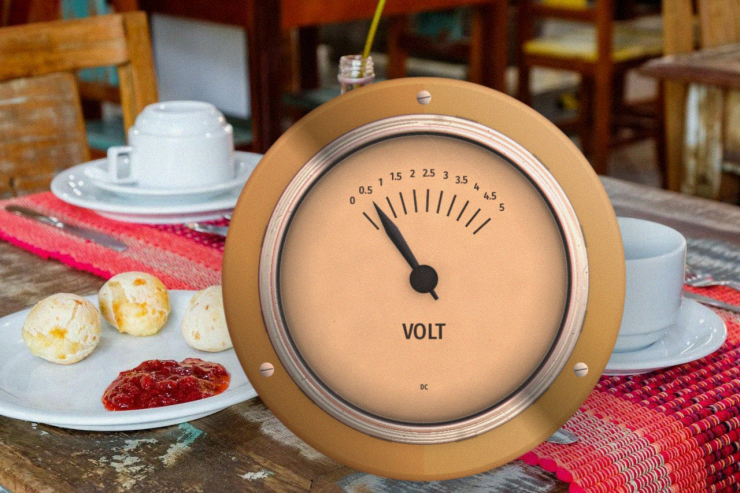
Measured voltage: 0.5 V
